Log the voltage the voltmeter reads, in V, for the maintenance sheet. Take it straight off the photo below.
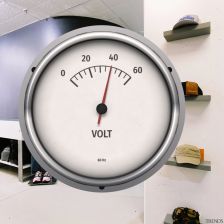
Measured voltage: 40 V
